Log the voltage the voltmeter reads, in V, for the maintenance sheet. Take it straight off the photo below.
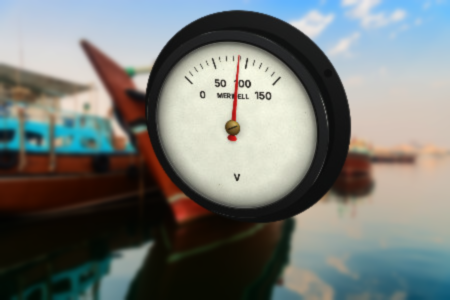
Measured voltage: 90 V
